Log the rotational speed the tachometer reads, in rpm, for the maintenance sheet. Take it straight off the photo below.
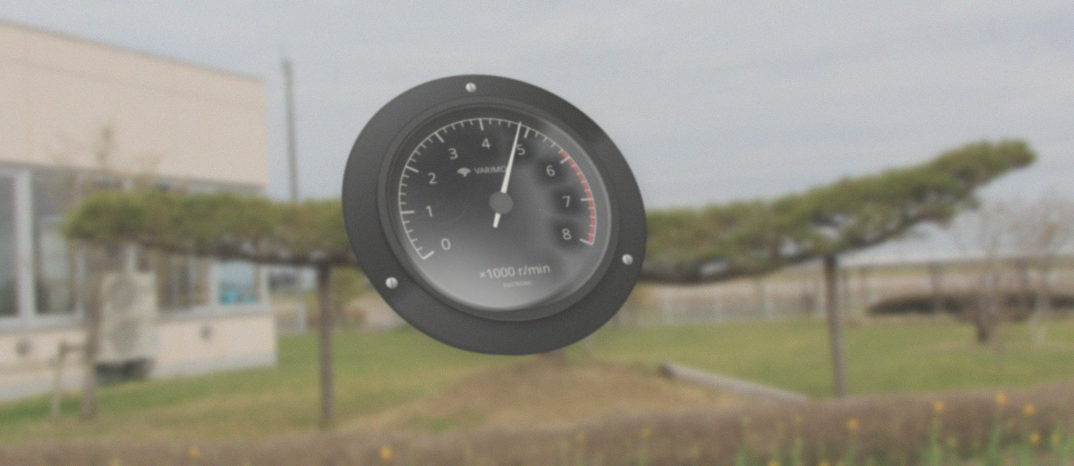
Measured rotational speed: 4800 rpm
